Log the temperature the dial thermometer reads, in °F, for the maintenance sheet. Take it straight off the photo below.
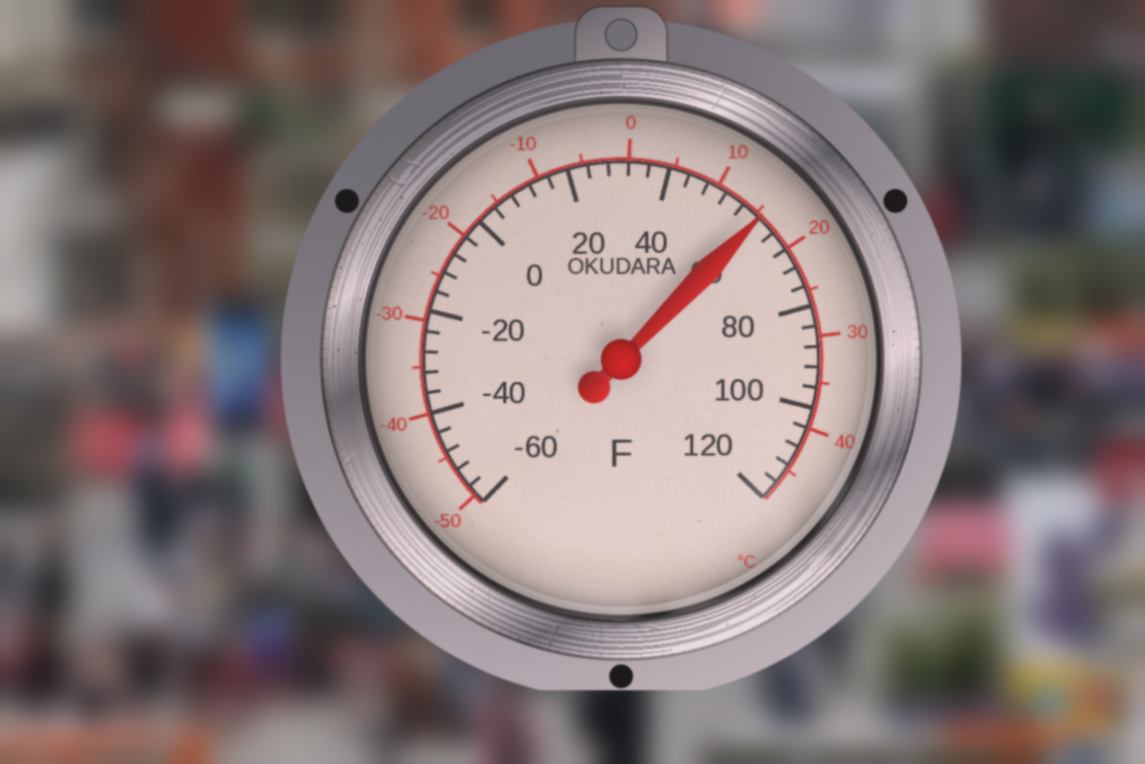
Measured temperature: 60 °F
